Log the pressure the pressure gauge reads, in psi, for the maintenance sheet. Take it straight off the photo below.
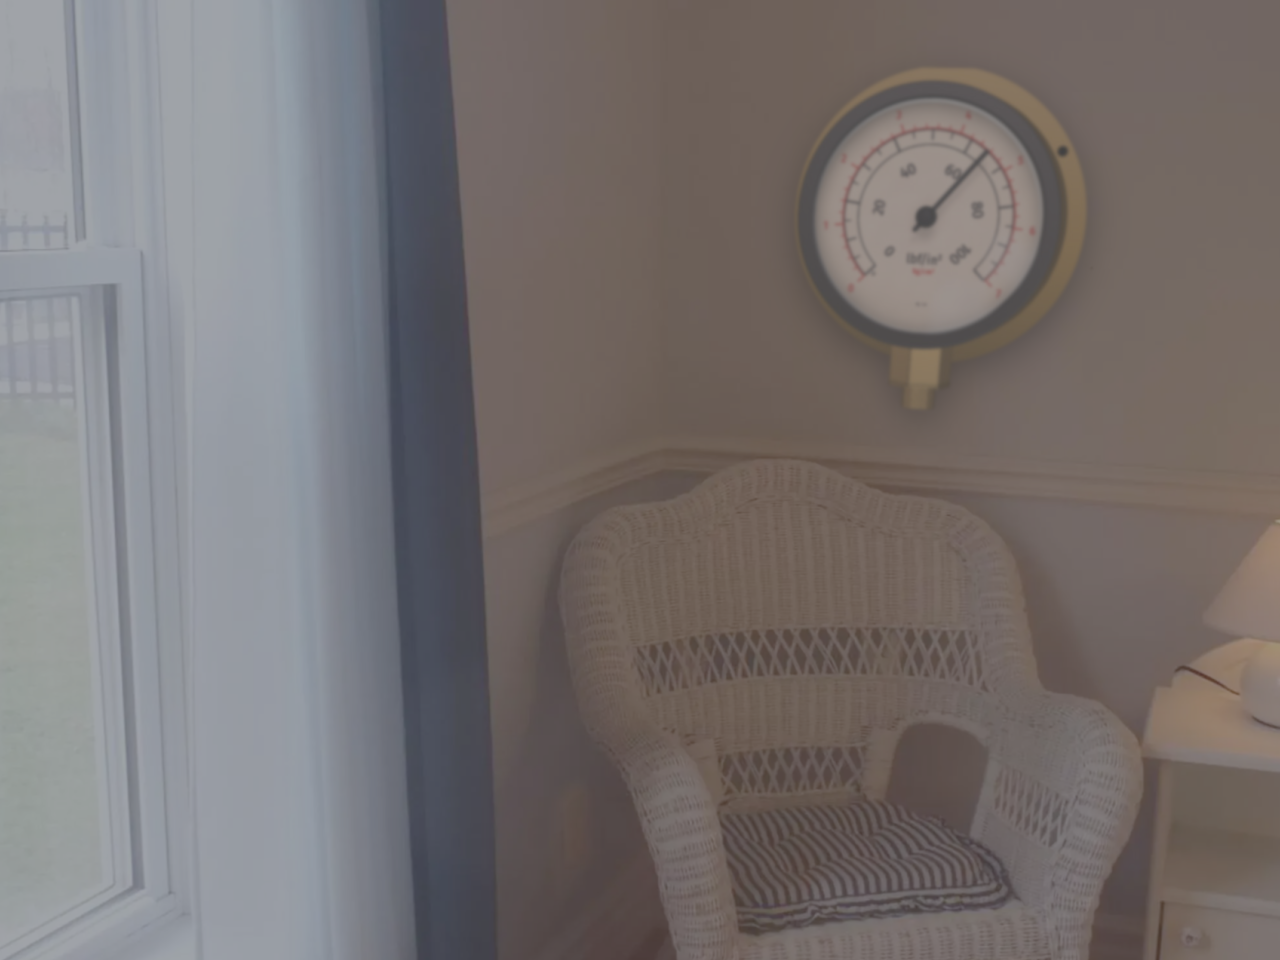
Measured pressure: 65 psi
